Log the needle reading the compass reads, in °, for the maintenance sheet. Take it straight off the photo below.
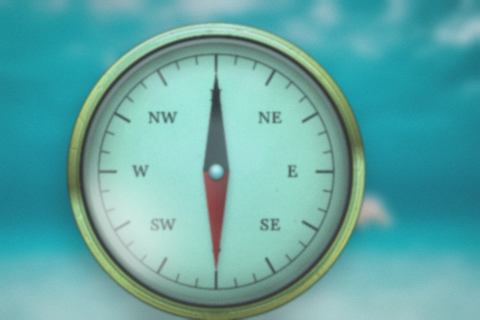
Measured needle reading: 180 °
